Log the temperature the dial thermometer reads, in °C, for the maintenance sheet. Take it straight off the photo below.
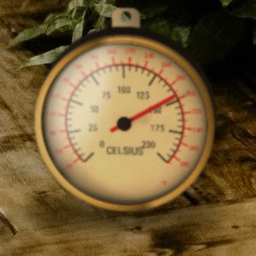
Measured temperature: 145 °C
